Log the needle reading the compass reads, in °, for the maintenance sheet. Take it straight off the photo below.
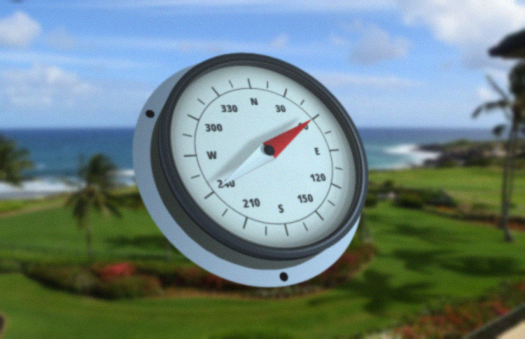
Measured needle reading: 60 °
